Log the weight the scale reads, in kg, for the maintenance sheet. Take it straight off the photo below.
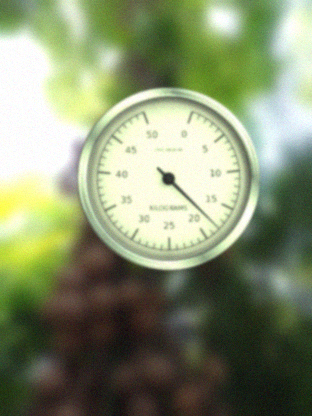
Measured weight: 18 kg
